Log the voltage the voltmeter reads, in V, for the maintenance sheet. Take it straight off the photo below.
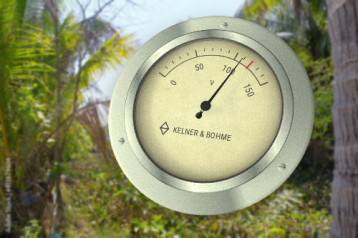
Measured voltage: 110 V
